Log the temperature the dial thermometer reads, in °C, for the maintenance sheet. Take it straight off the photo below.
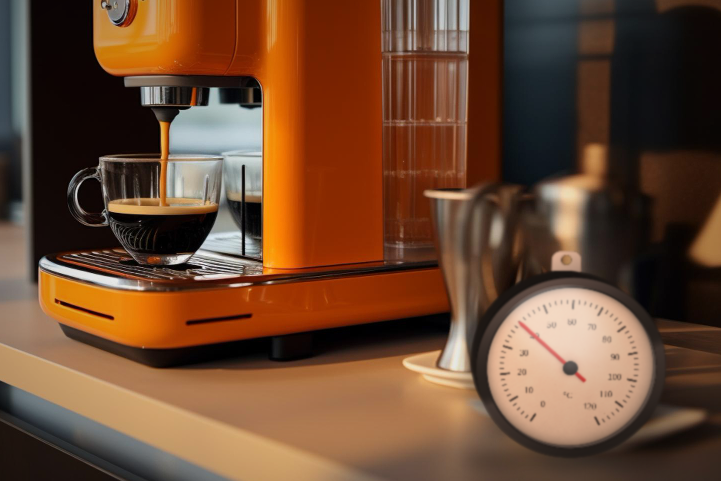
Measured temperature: 40 °C
